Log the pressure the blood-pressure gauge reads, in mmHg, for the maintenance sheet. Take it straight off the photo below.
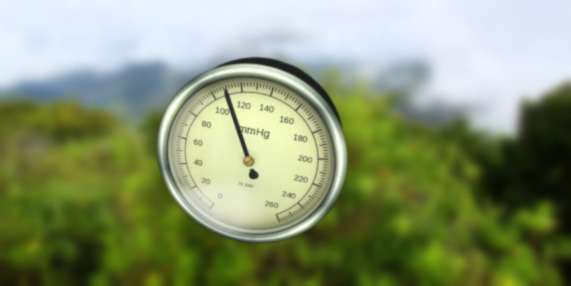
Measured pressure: 110 mmHg
